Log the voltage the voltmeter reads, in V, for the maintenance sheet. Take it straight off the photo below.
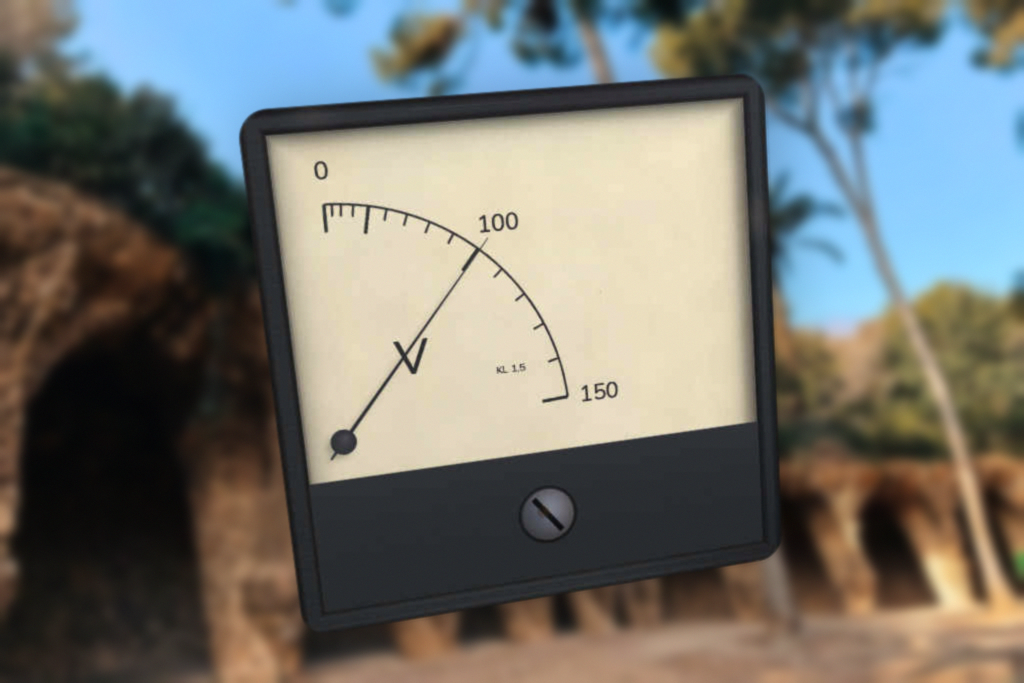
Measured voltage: 100 V
